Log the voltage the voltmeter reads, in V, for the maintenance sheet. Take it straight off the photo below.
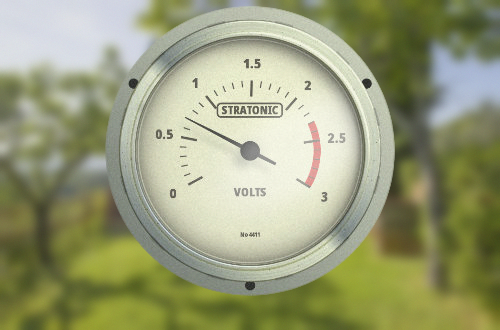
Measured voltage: 0.7 V
